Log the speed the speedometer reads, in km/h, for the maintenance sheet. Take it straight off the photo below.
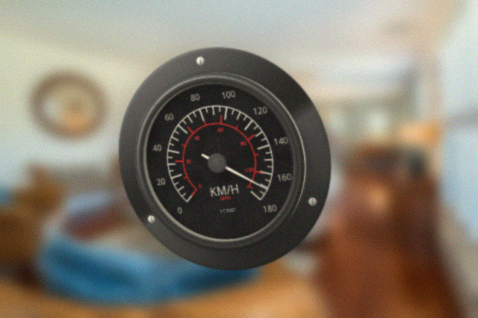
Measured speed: 170 km/h
